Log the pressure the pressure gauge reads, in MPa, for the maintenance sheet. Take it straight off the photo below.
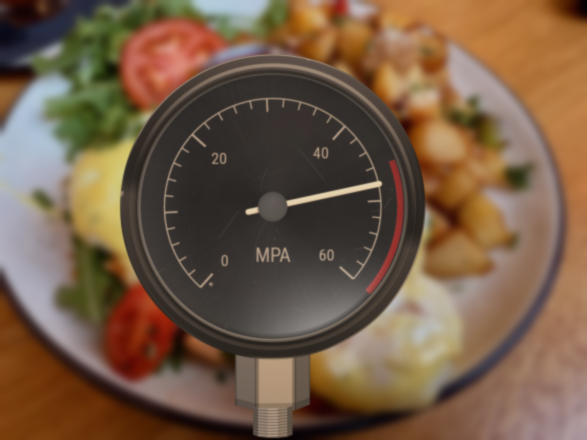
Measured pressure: 48 MPa
